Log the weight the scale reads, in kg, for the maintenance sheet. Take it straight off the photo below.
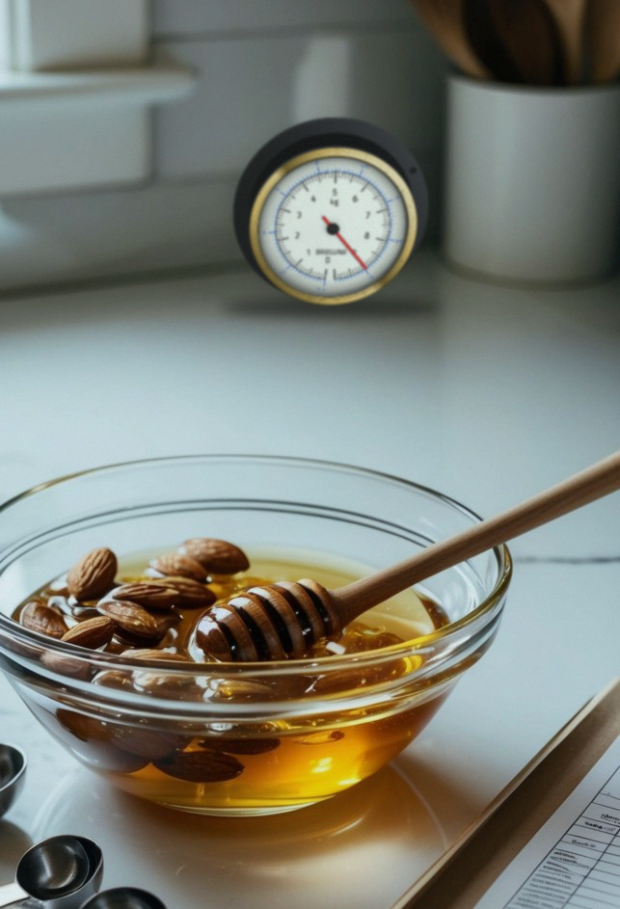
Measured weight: 9 kg
